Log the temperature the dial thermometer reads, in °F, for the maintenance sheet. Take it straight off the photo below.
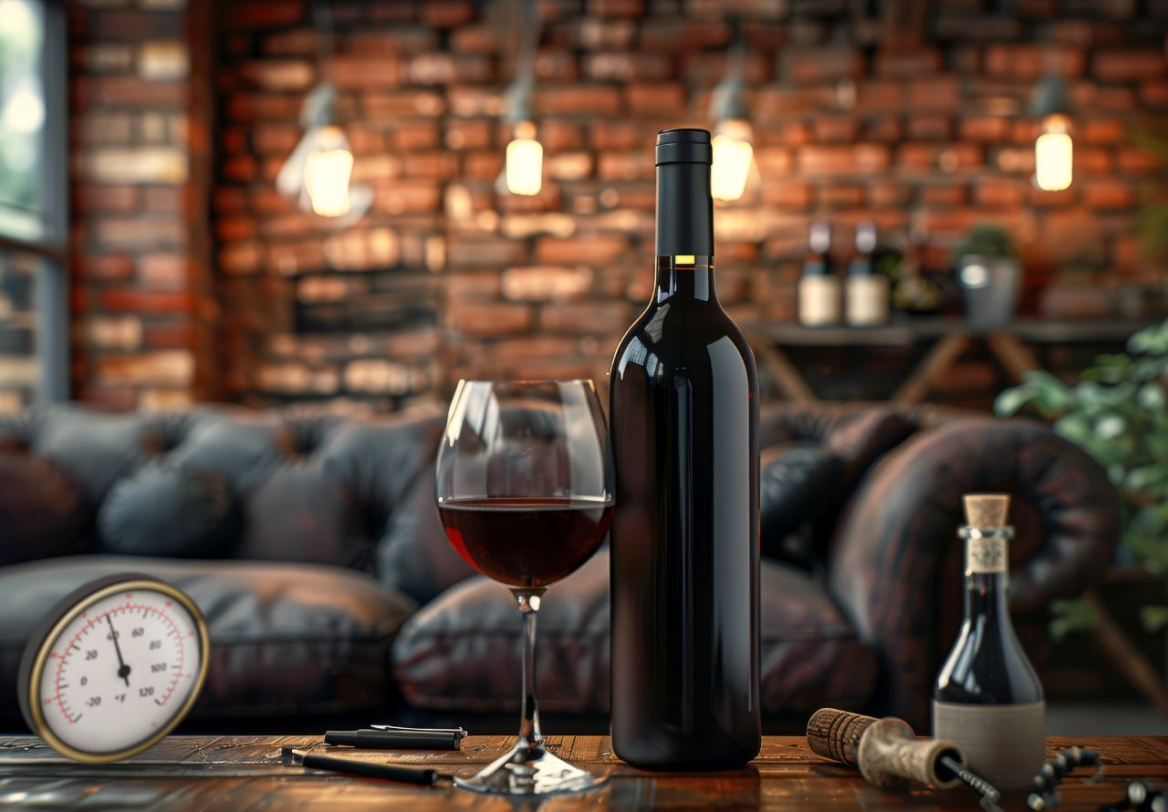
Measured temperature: 40 °F
